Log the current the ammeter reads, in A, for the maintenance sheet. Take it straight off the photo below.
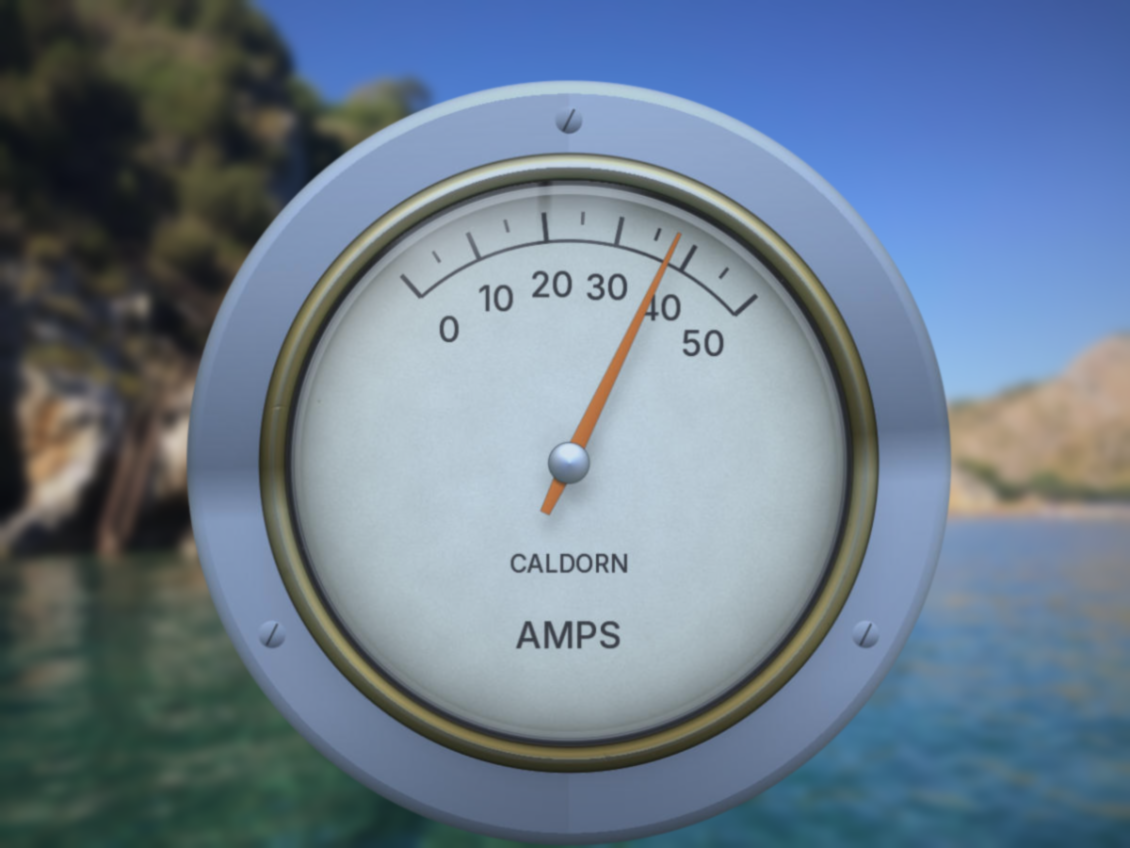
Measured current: 37.5 A
